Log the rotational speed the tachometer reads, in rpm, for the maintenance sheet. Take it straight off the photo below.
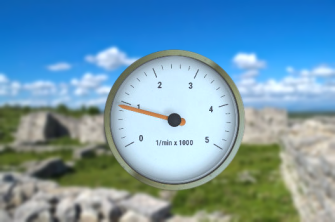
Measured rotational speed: 900 rpm
